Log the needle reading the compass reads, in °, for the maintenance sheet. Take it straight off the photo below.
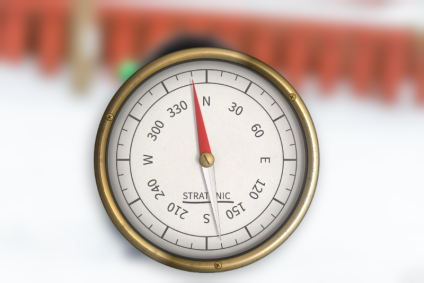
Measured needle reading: 350 °
